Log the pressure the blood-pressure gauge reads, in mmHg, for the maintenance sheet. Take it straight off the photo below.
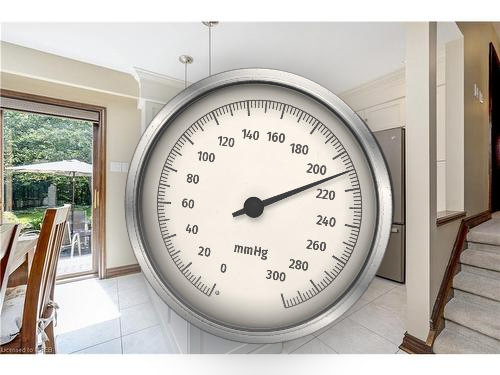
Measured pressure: 210 mmHg
